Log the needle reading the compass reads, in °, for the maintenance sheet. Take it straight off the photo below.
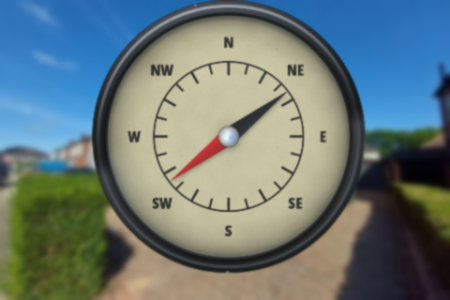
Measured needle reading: 232.5 °
